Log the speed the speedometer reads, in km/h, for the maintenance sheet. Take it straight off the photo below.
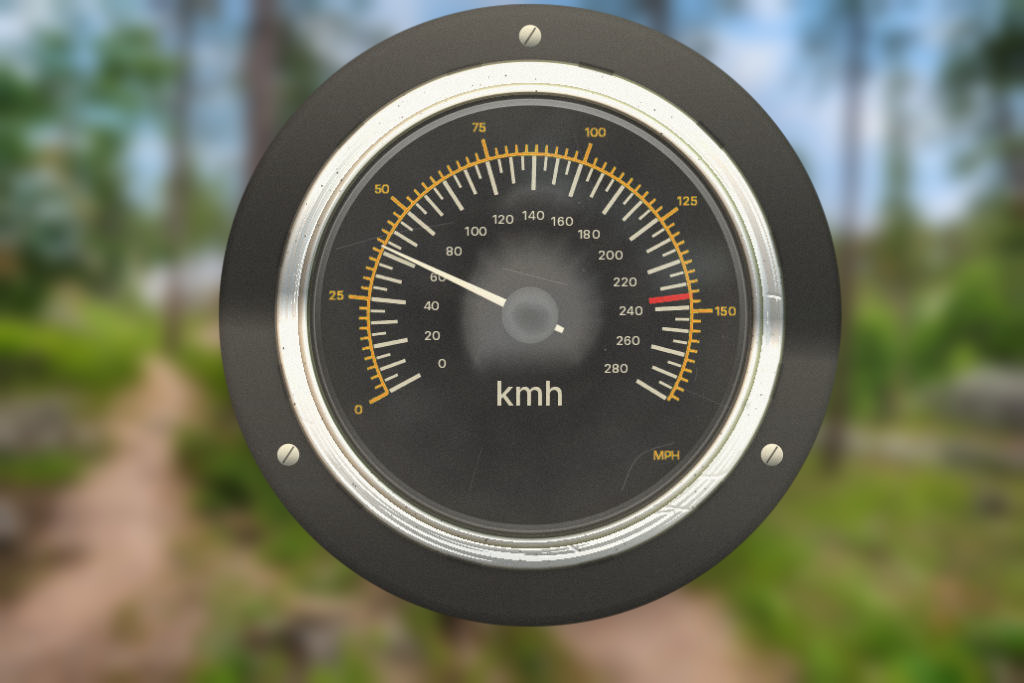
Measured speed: 62.5 km/h
